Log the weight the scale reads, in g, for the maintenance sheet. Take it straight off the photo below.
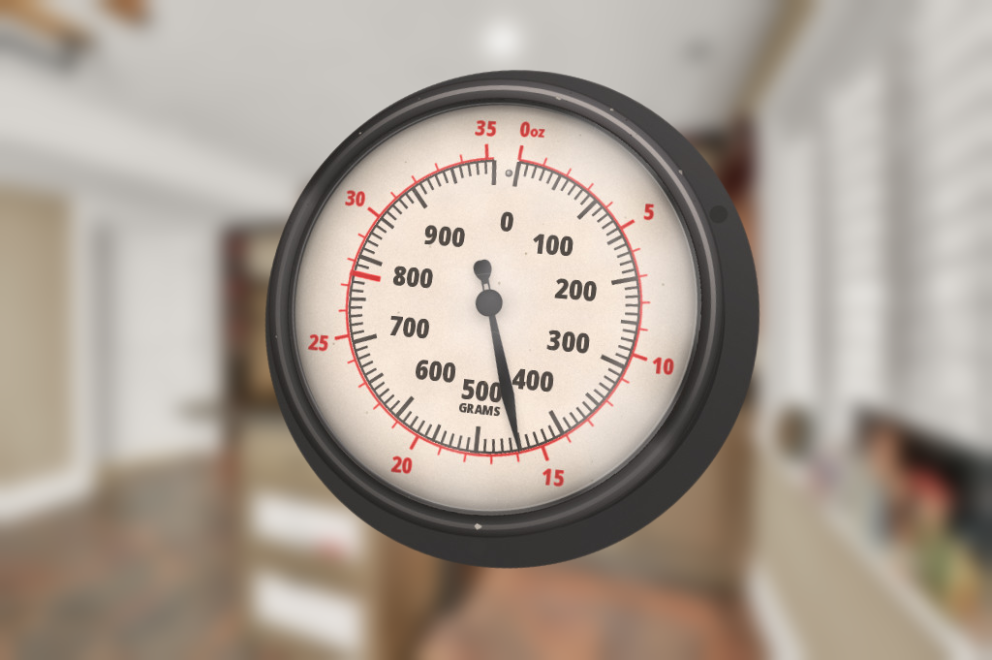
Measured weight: 450 g
